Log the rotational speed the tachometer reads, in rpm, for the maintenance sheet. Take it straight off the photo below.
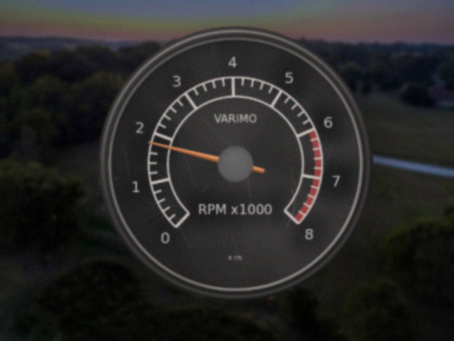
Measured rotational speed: 1800 rpm
